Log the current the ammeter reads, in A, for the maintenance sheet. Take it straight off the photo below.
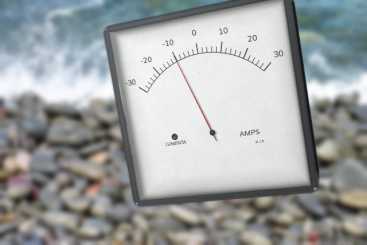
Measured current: -10 A
